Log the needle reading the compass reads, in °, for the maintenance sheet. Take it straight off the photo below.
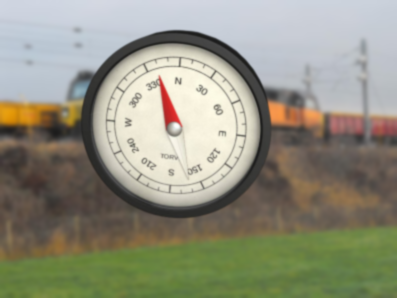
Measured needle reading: 340 °
